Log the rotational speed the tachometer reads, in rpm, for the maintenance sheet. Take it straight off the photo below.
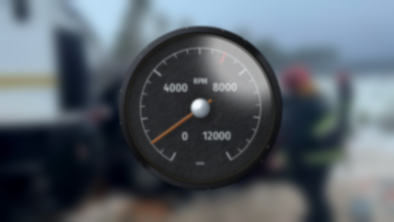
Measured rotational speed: 1000 rpm
